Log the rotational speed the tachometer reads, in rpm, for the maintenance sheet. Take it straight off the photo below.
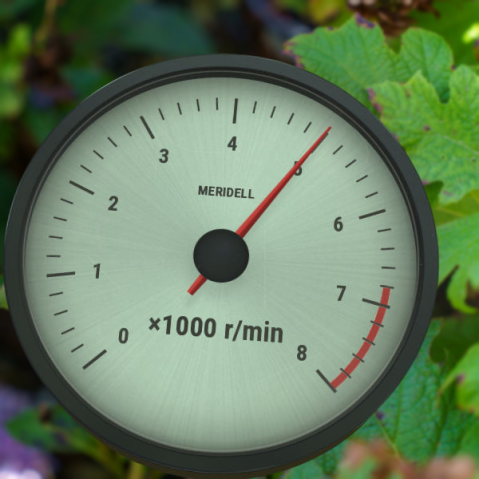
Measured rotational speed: 5000 rpm
